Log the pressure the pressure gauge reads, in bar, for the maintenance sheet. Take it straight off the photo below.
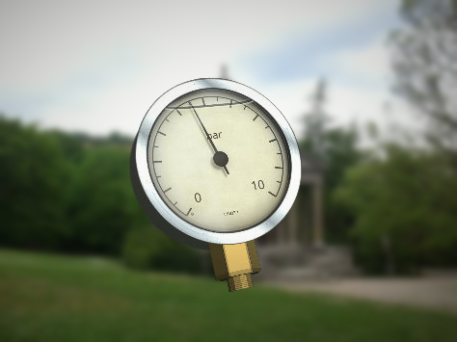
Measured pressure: 4.5 bar
